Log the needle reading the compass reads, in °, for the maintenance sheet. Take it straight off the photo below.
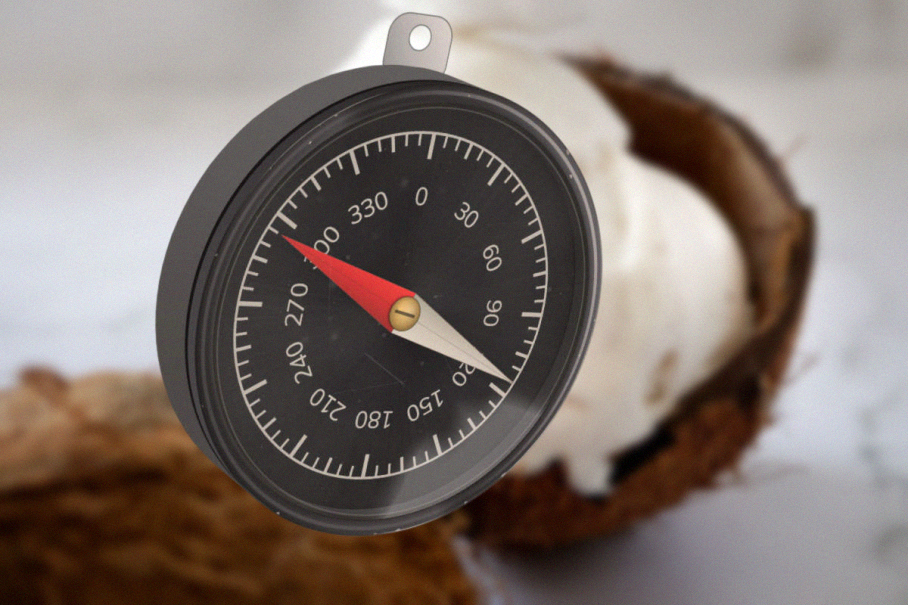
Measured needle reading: 295 °
